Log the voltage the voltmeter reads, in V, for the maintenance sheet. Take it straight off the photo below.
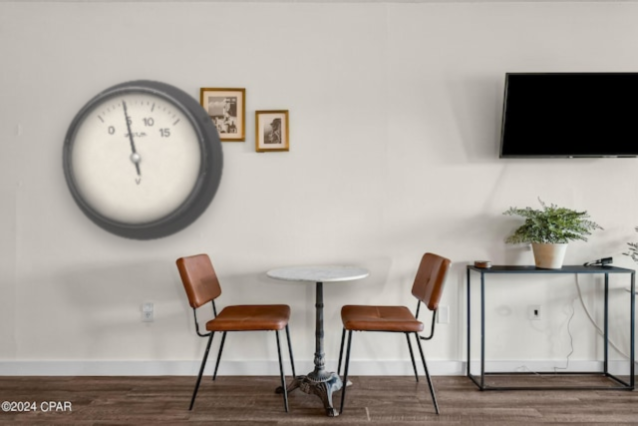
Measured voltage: 5 V
